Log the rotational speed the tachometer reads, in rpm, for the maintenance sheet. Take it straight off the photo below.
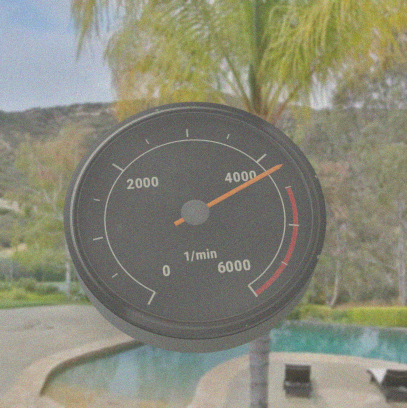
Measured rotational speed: 4250 rpm
